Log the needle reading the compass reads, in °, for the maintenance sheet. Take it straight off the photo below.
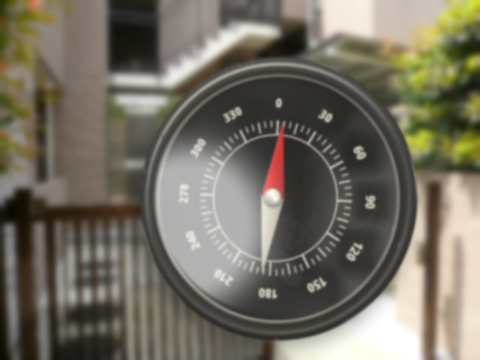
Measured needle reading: 5 °
